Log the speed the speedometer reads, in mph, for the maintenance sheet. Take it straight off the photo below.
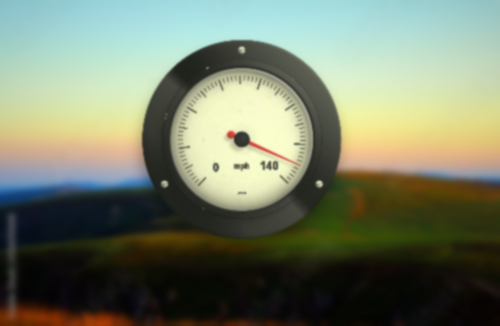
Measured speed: 130 mph
